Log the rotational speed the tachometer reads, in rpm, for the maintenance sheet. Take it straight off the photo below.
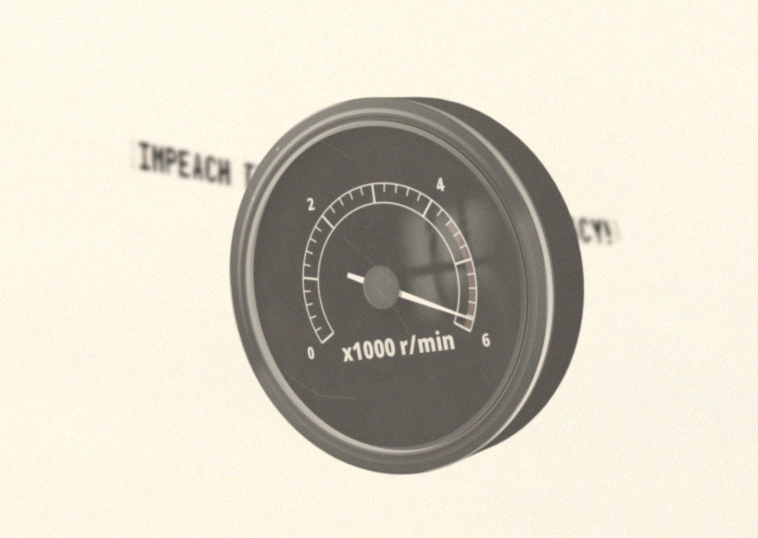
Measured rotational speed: 5800 rpm
